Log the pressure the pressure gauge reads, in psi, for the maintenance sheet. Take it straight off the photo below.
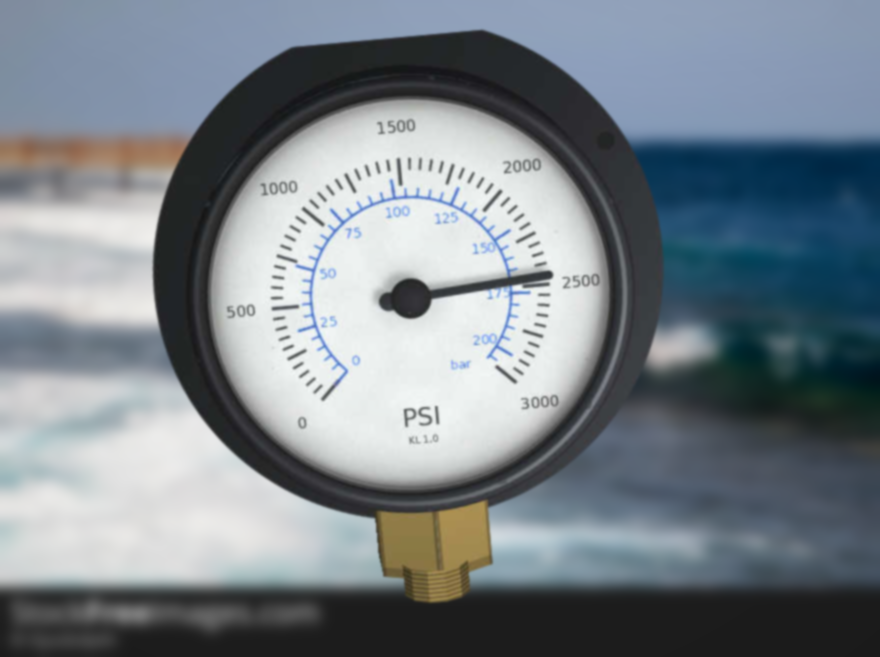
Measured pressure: 2450 psi
